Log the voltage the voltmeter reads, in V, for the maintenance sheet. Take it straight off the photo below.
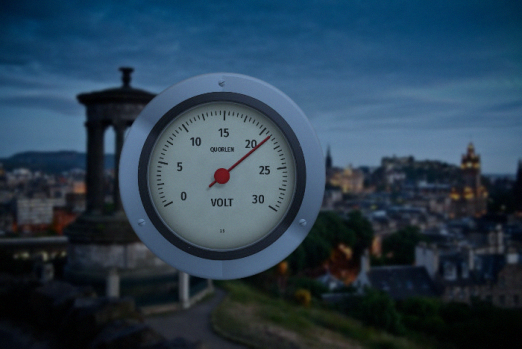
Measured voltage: 21 V
